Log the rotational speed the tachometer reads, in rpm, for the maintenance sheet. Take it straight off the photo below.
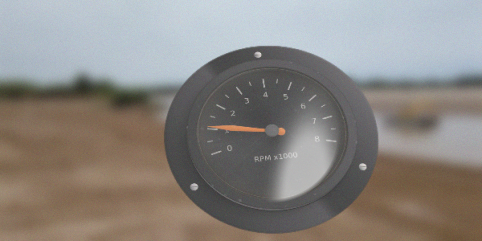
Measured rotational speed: 1000 rpm
